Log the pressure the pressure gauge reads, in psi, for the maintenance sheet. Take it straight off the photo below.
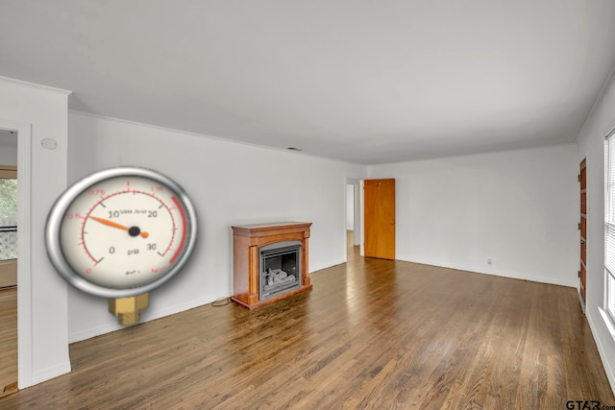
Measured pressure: 7.5 psi
